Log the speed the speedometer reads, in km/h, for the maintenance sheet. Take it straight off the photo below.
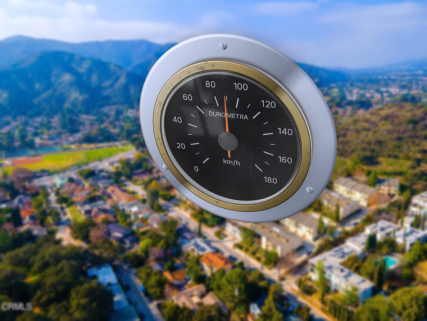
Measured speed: 90 km/h
